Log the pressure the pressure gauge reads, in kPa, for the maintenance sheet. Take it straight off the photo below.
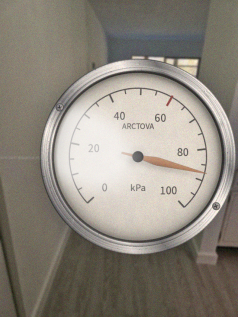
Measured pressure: 87.5 kPa
